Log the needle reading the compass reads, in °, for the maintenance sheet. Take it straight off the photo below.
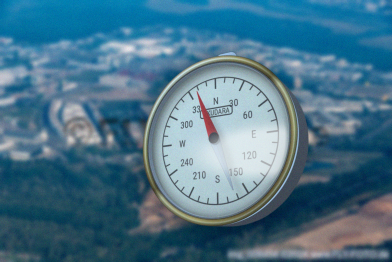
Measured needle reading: 340 °
